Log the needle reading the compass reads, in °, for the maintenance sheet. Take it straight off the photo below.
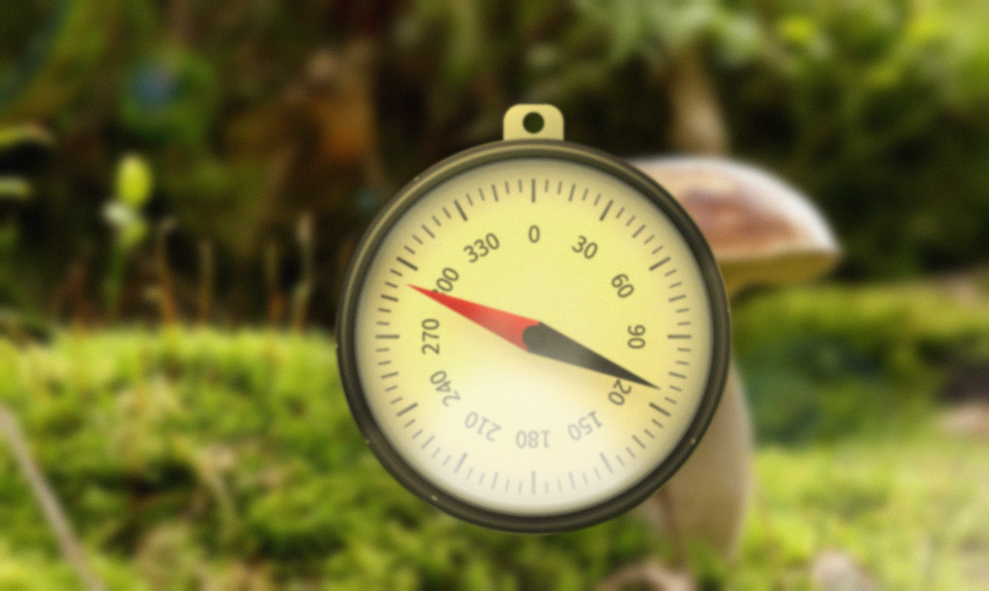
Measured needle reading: 292.5 °
